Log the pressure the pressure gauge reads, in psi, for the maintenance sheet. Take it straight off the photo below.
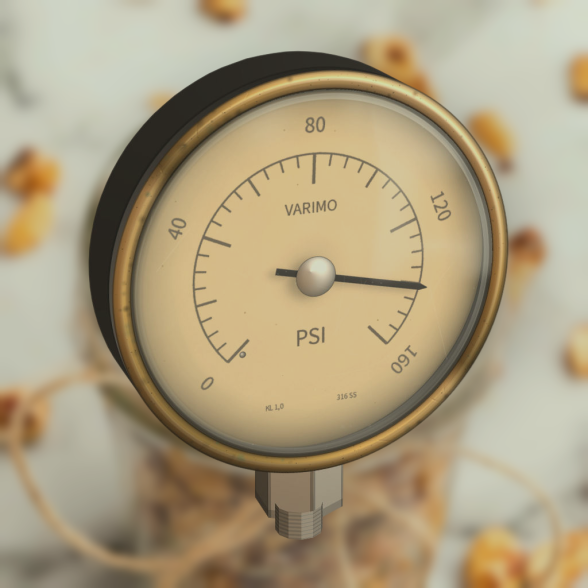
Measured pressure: 140 psi
